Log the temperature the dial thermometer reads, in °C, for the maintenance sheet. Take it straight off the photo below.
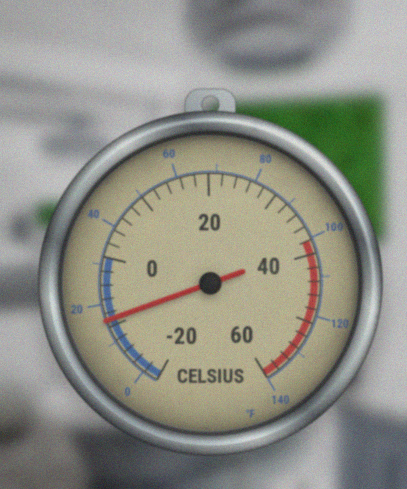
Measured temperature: -9 °C
